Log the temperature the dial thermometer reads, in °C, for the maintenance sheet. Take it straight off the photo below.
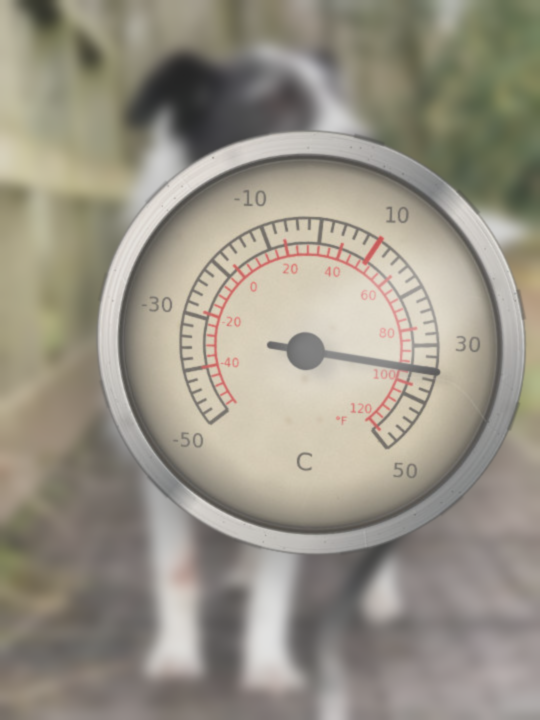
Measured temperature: 34 °C
